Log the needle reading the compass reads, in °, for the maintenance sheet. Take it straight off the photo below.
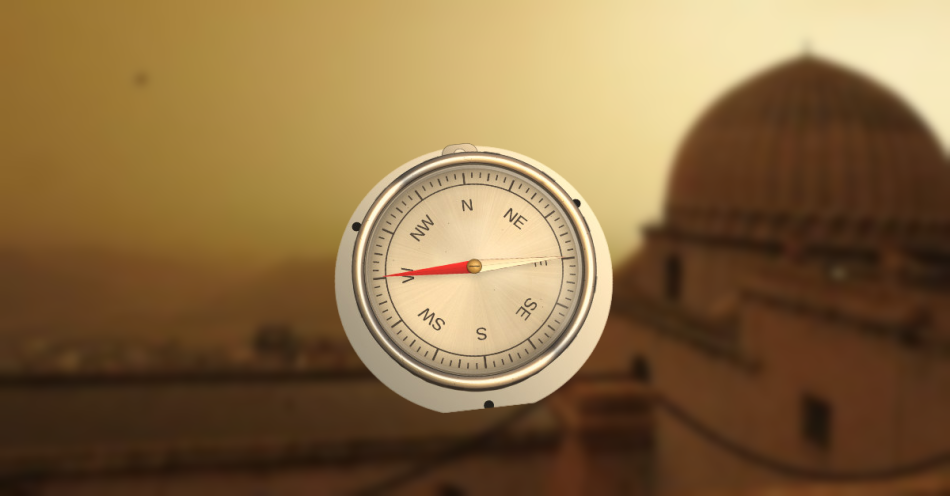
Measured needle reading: 270 °
